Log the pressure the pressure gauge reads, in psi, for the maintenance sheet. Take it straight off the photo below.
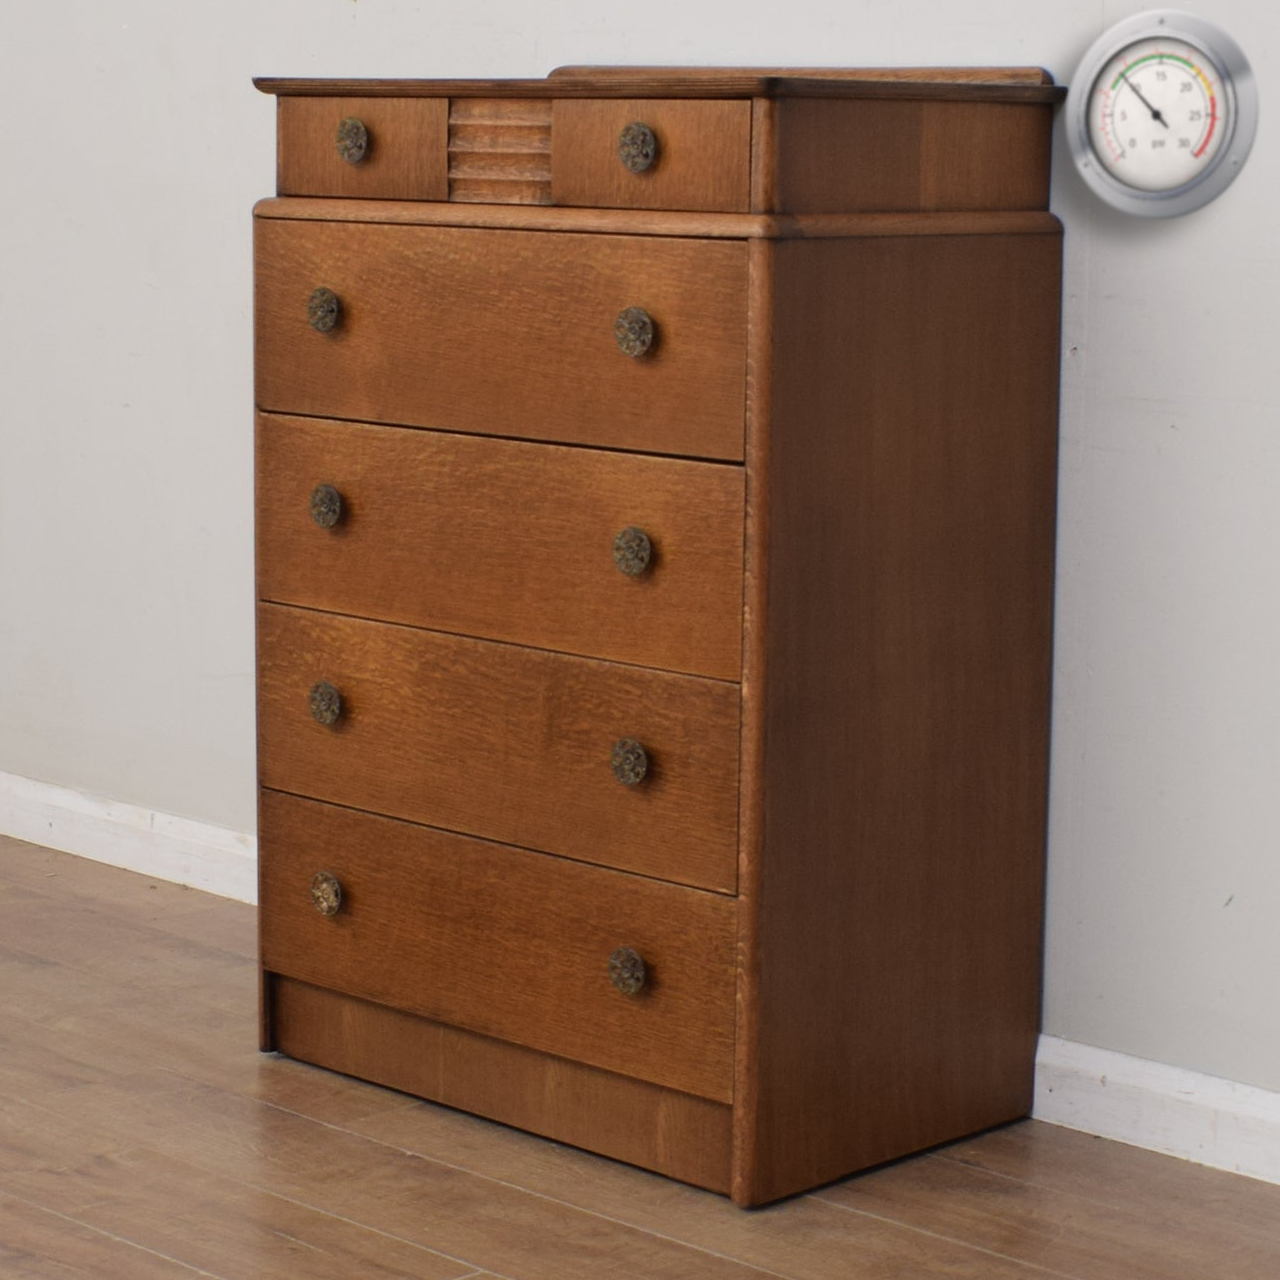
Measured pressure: 10 psi
